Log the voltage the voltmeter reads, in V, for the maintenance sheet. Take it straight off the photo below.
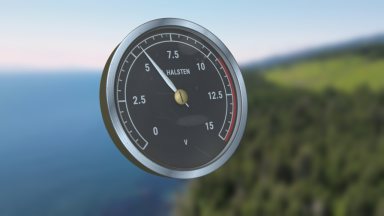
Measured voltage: 5.5 V
